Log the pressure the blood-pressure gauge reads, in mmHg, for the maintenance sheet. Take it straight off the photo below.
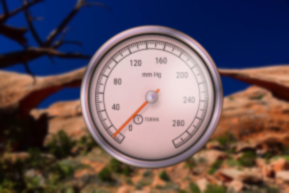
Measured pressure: 10 mmHg
